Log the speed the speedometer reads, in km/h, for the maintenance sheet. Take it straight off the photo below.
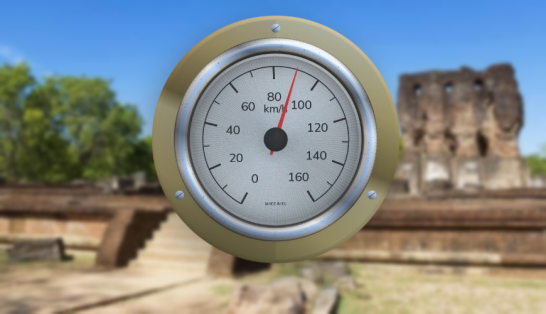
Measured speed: 90 km/h
